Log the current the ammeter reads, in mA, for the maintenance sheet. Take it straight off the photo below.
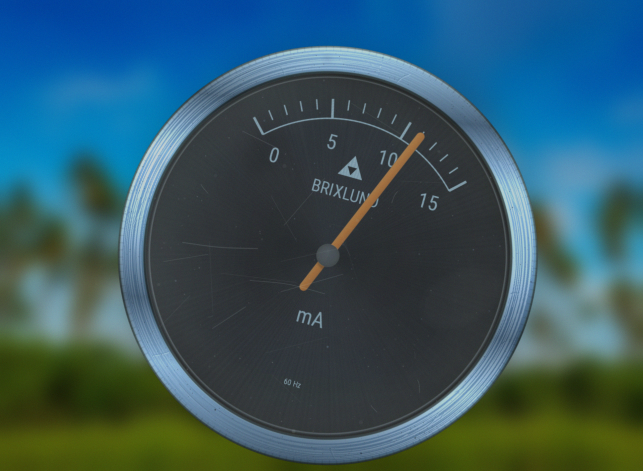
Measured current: 11 mA
